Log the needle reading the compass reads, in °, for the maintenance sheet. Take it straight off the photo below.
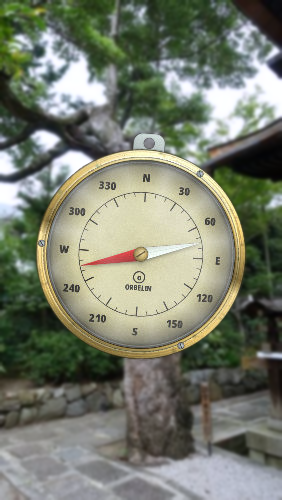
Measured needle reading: 255 °
